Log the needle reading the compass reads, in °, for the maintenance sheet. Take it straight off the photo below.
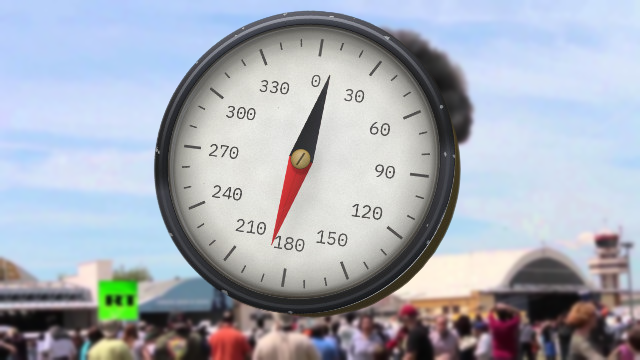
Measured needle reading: 190 °
